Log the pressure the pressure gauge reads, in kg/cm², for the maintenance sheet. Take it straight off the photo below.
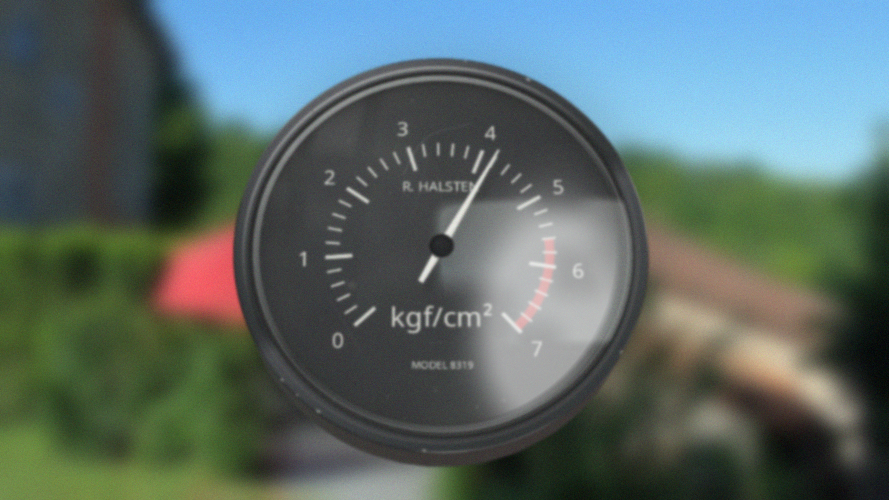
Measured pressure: 4.2 kg/cm²
